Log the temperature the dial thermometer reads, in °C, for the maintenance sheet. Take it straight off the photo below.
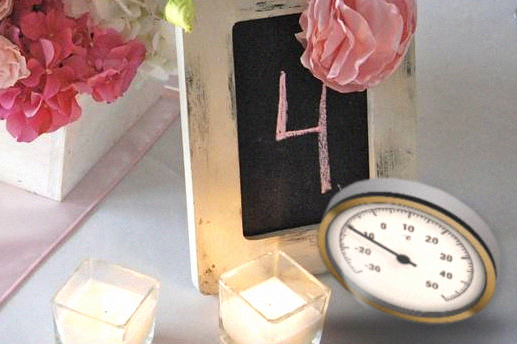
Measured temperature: -10 °C
